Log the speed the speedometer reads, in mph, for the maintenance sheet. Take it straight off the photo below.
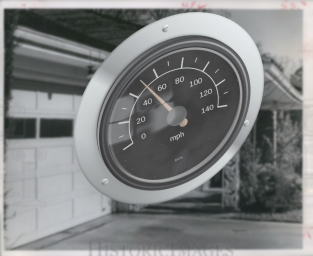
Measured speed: 50 mph
